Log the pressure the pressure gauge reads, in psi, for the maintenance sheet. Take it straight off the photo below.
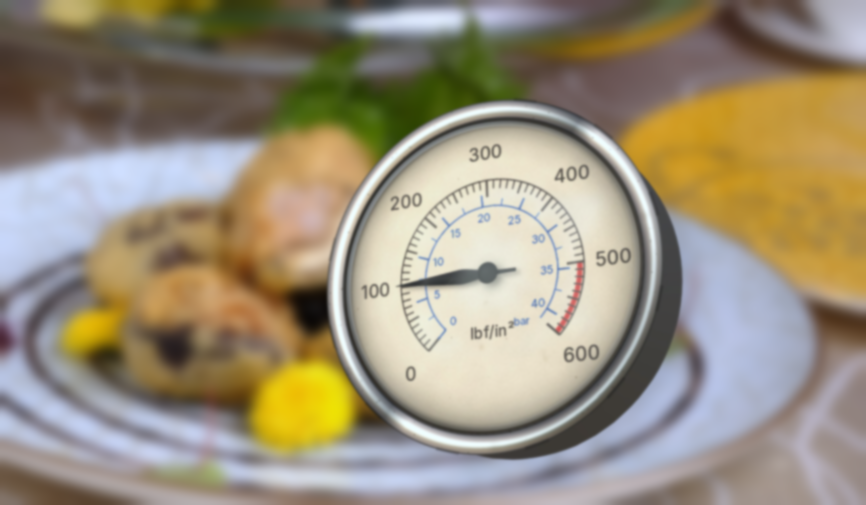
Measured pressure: 100 psi
